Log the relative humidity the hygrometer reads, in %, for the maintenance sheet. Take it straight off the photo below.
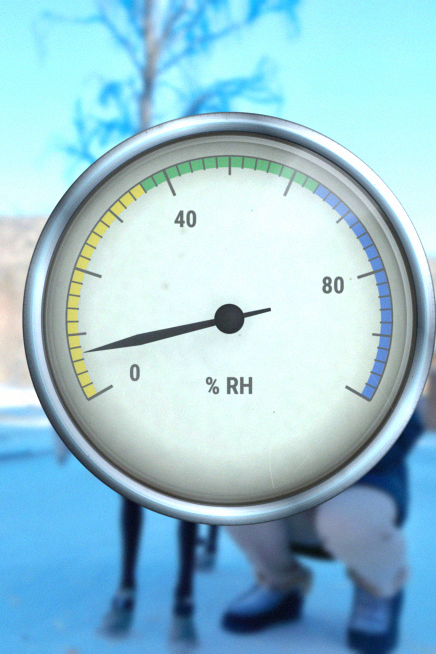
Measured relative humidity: 7 %
